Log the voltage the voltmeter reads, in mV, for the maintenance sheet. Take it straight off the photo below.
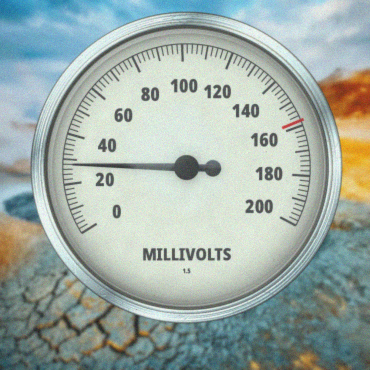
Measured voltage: 28 mV
